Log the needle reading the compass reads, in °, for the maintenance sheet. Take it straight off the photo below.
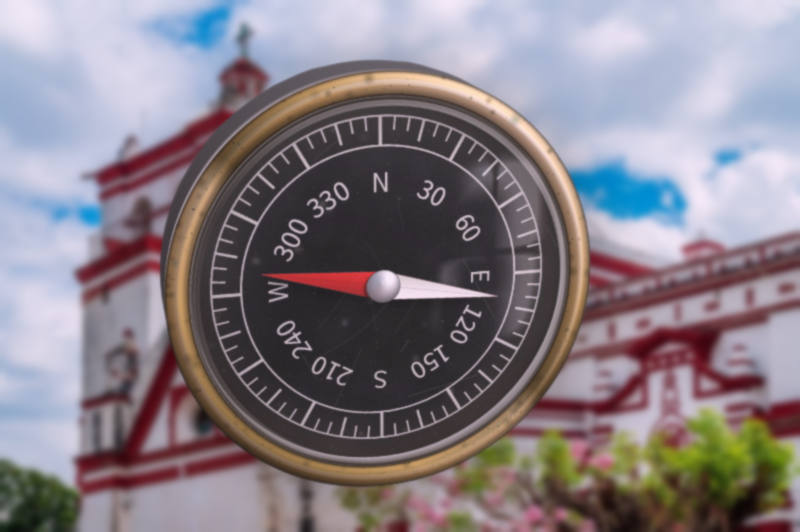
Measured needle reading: 280 °
